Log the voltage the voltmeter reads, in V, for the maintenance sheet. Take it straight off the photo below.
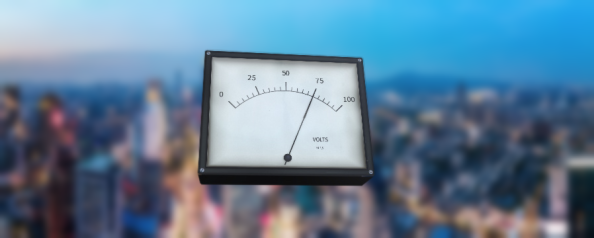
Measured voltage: 75 V
